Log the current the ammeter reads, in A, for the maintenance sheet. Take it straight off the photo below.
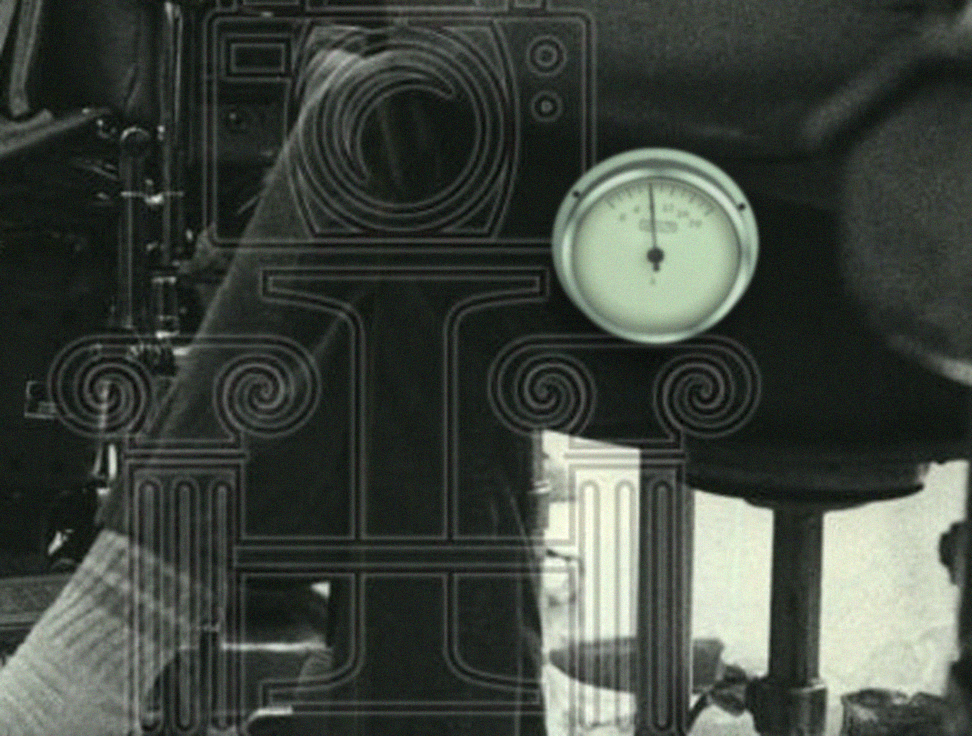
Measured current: 8 A
